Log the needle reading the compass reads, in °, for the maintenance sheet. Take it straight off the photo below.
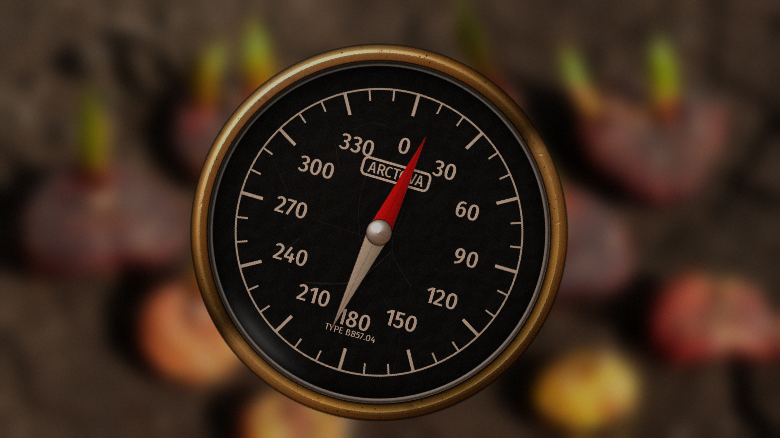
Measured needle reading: 10 °
